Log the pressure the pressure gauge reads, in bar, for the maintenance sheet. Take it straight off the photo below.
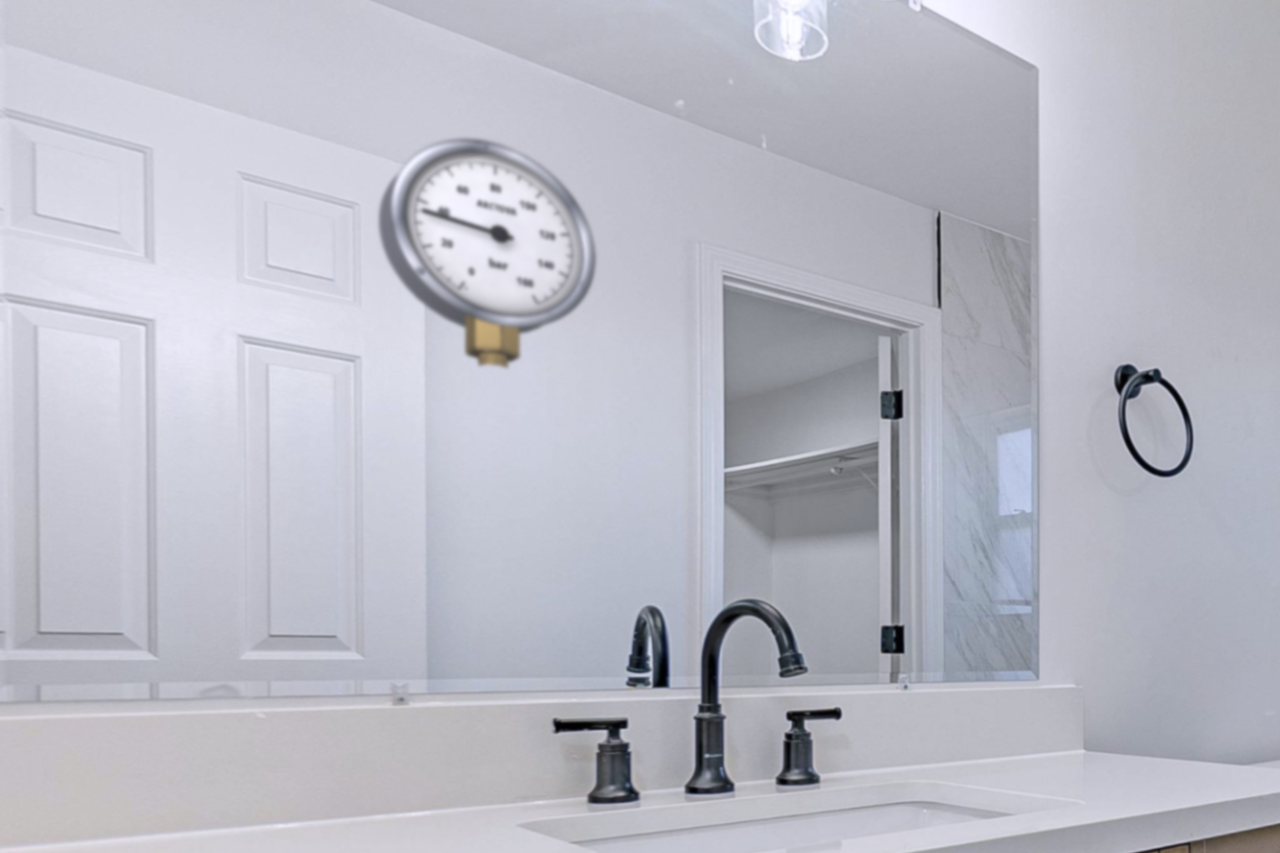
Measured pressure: 35 bar
